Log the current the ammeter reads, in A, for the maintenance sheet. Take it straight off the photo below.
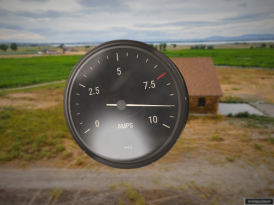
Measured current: 9 A
